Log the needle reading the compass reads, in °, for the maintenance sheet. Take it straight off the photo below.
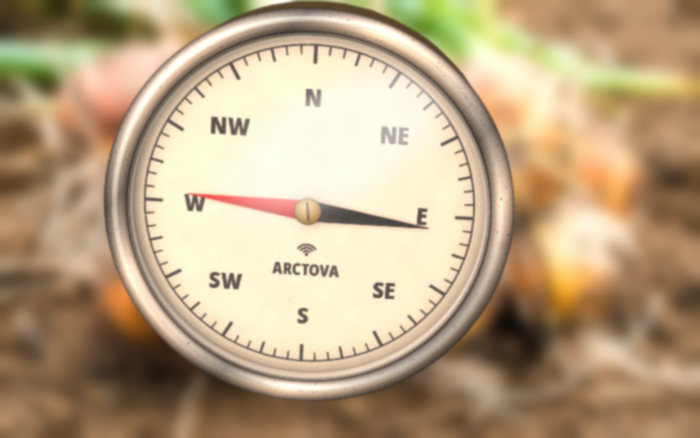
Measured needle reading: 275 °
